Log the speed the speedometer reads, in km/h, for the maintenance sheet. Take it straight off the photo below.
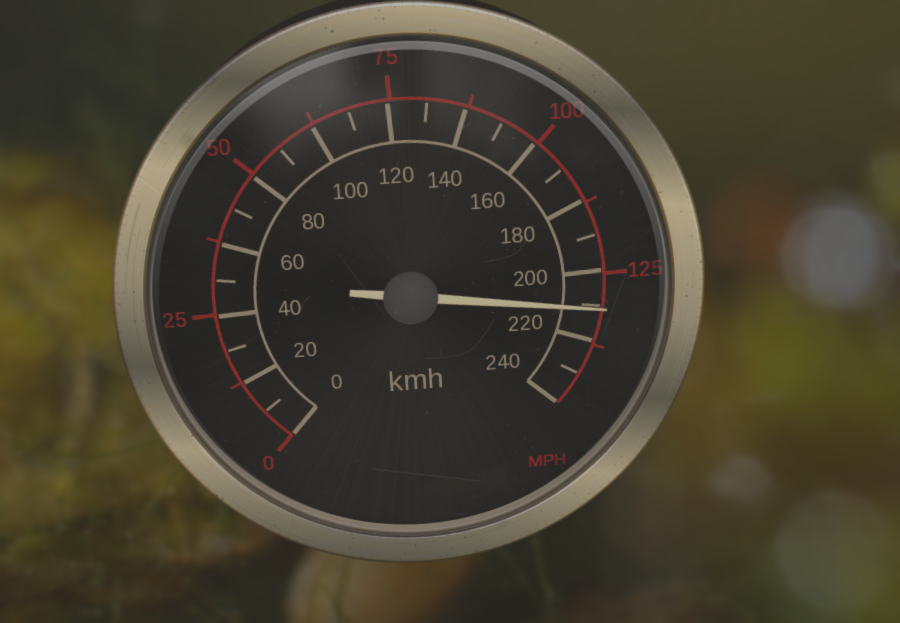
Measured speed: 210 km/h
